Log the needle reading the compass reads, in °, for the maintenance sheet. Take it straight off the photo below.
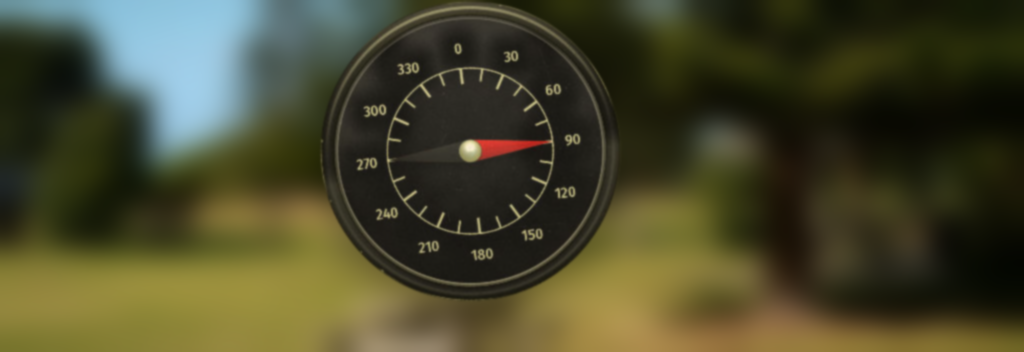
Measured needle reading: 90 °
